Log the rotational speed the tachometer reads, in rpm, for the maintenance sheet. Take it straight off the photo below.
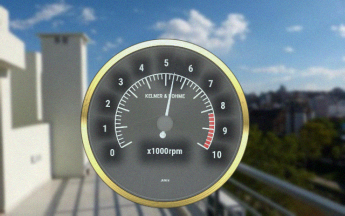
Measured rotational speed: 5400 rpm
